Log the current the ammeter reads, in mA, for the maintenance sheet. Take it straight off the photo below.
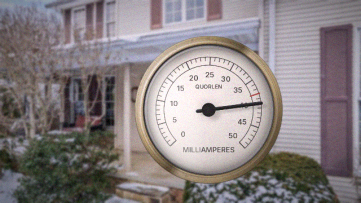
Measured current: 40 mA
